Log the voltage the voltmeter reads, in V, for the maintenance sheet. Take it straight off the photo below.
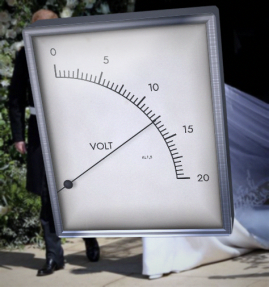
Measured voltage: 12.5 V
